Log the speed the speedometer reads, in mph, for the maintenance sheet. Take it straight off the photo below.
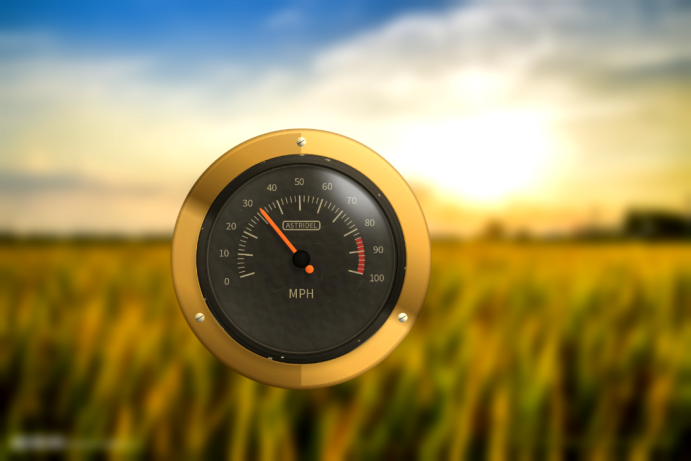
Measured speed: 32 mph
